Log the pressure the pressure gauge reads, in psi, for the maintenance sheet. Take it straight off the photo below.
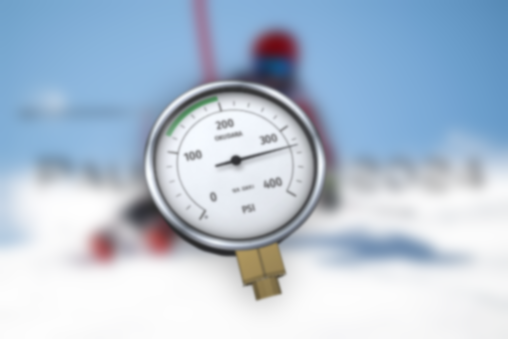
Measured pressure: 330 psi
